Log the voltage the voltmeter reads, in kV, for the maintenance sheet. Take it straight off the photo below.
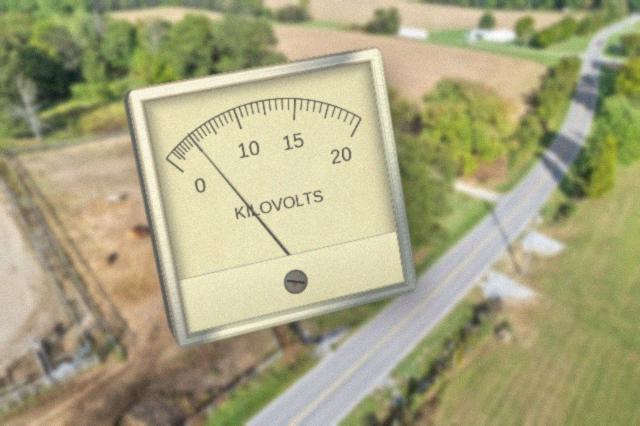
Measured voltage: 5 kV
